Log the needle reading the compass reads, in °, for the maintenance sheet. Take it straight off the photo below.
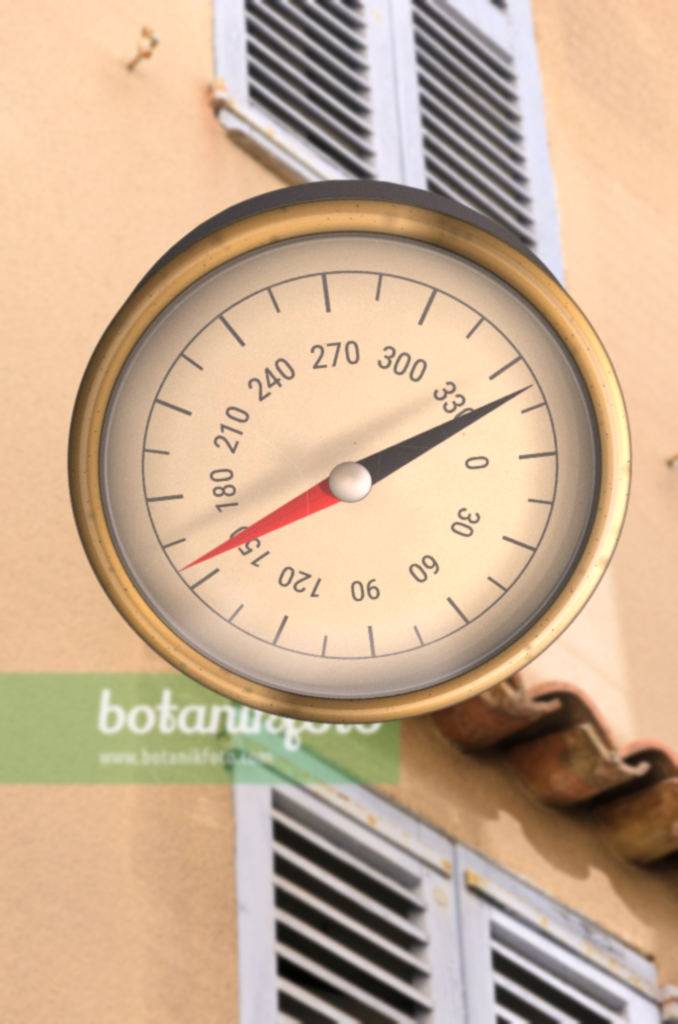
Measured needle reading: 157.5 °
